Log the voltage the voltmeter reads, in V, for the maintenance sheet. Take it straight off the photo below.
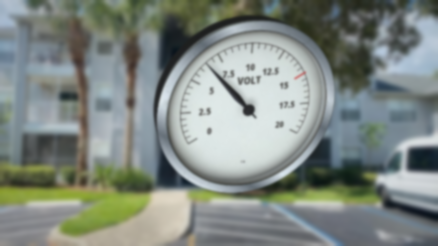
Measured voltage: 6.5 V
